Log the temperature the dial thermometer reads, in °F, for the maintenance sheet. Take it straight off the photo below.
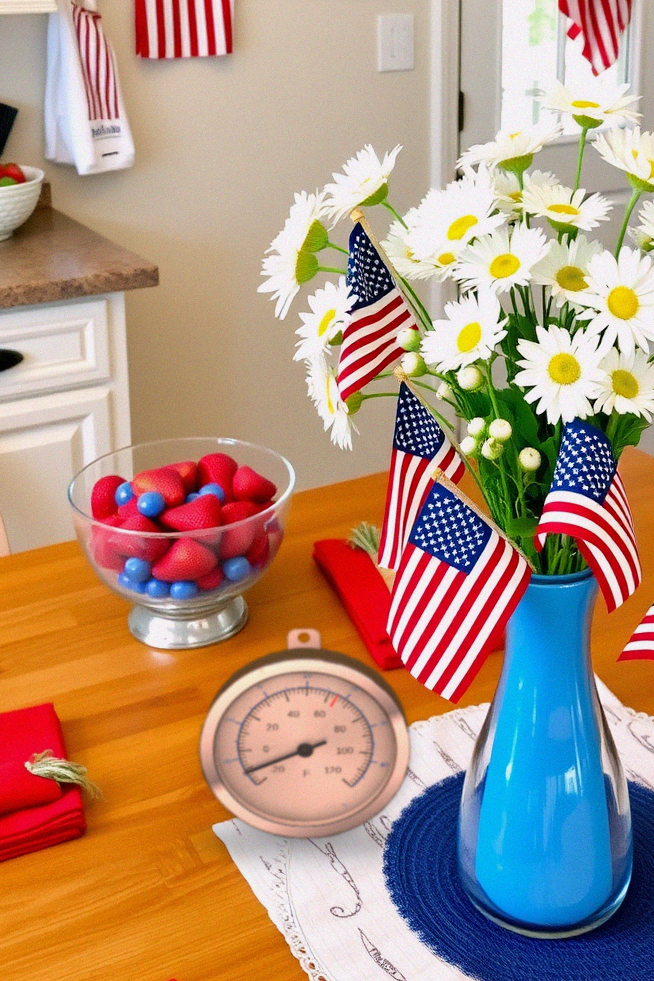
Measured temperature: -10 °F
